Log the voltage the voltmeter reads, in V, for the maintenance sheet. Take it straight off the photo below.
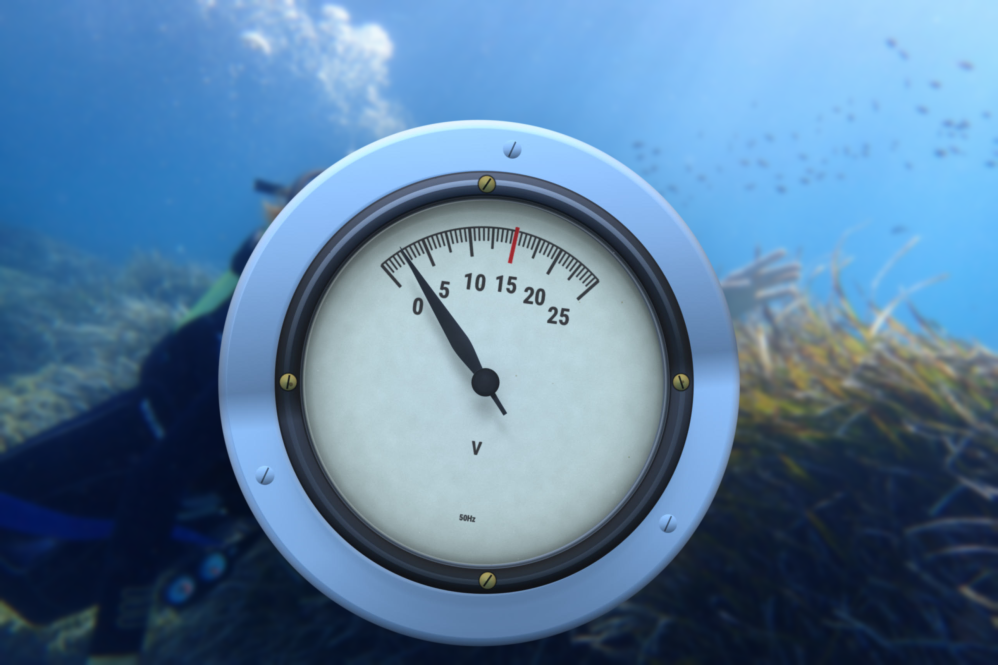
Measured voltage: 2.5 V
